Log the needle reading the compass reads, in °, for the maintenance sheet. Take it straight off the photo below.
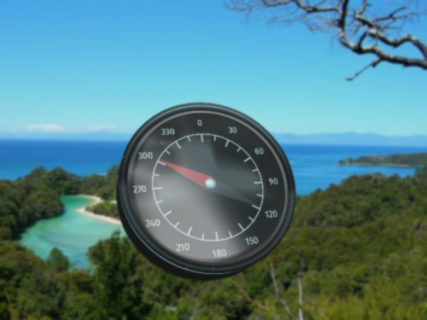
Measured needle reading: 300 °
